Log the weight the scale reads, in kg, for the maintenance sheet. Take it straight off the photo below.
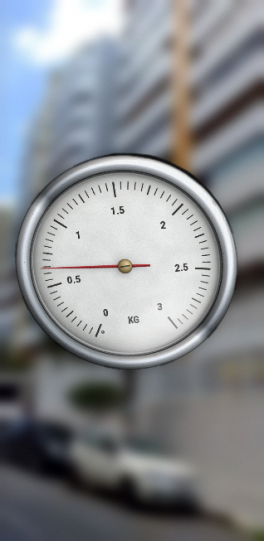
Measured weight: 0.65 kg
